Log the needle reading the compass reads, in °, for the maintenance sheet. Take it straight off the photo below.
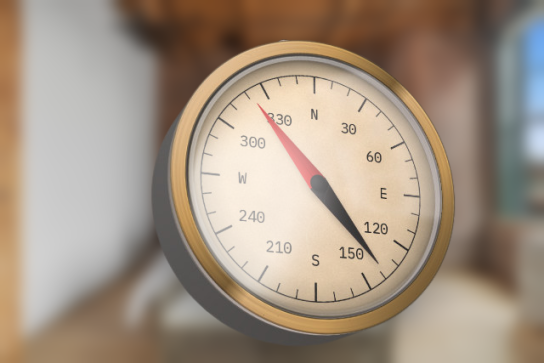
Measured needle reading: 320 °
